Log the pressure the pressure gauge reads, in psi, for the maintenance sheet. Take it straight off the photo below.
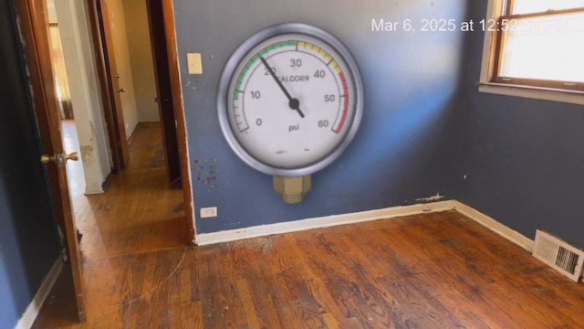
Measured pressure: 20 psi
